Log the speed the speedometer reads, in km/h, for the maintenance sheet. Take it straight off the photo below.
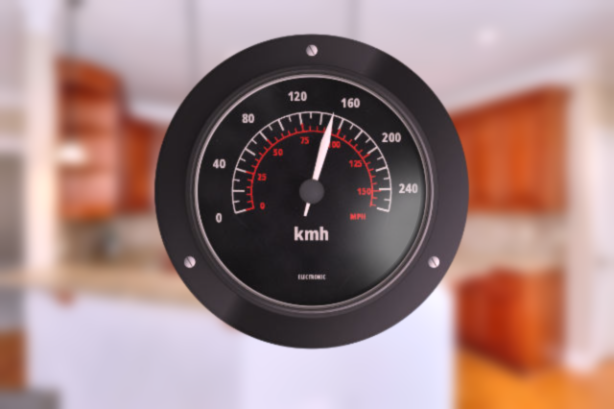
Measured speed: 150 km/h
